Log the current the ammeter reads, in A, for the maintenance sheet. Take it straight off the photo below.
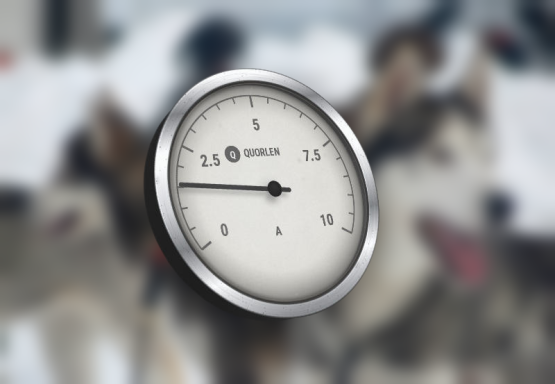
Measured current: 1.5 A
